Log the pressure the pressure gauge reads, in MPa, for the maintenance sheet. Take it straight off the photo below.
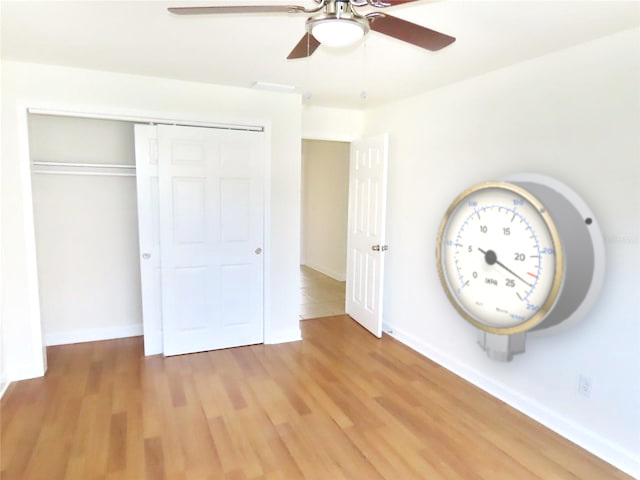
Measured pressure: 23 MPa
